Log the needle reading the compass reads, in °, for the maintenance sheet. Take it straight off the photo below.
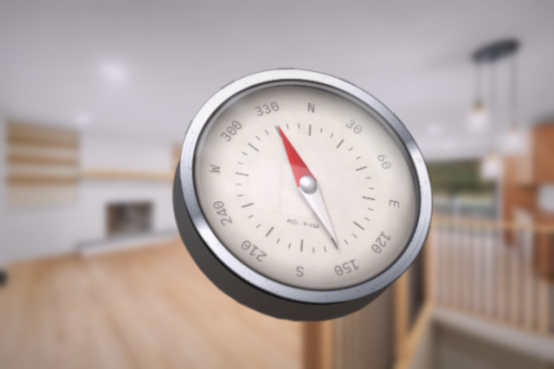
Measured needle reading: 330 °
